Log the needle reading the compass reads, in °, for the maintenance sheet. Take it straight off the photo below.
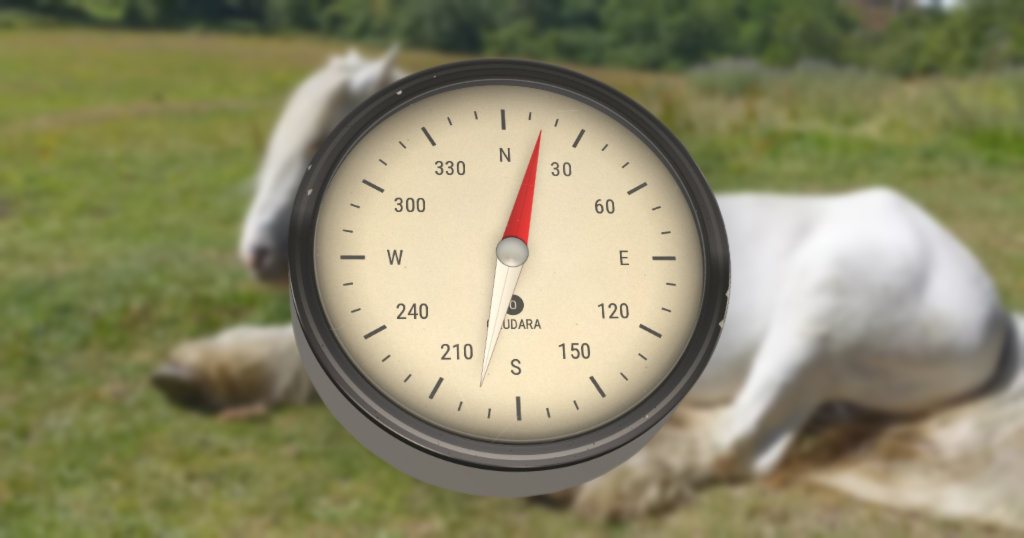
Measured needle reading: 15 °
